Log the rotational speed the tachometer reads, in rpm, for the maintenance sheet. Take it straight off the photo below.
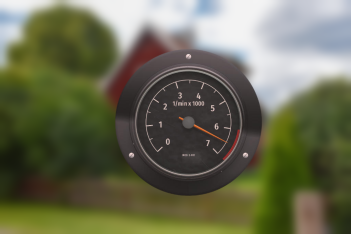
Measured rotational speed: 6500 rpm
